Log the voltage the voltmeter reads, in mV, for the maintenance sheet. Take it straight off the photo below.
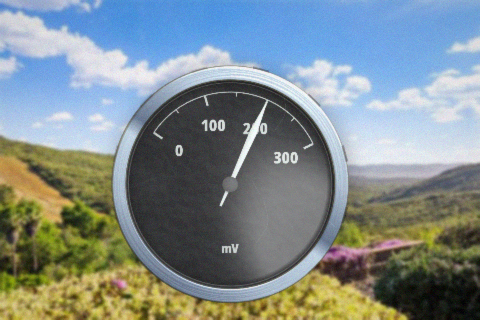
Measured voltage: 200 mV
